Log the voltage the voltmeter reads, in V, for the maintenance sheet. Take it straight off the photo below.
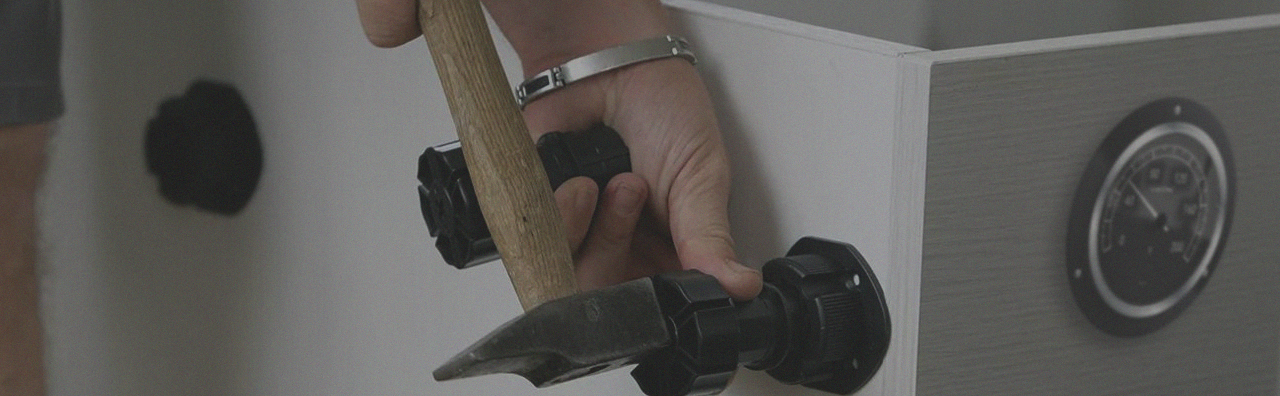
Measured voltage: 50 V
